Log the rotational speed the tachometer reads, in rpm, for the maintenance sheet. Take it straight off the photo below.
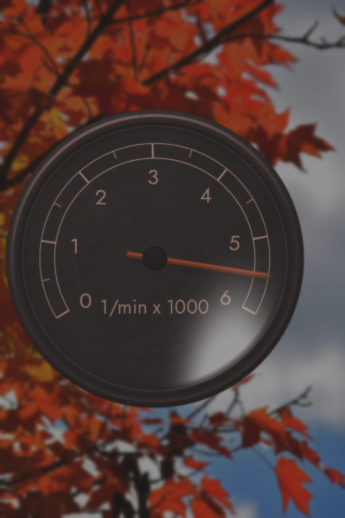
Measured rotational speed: 5500 rpm
